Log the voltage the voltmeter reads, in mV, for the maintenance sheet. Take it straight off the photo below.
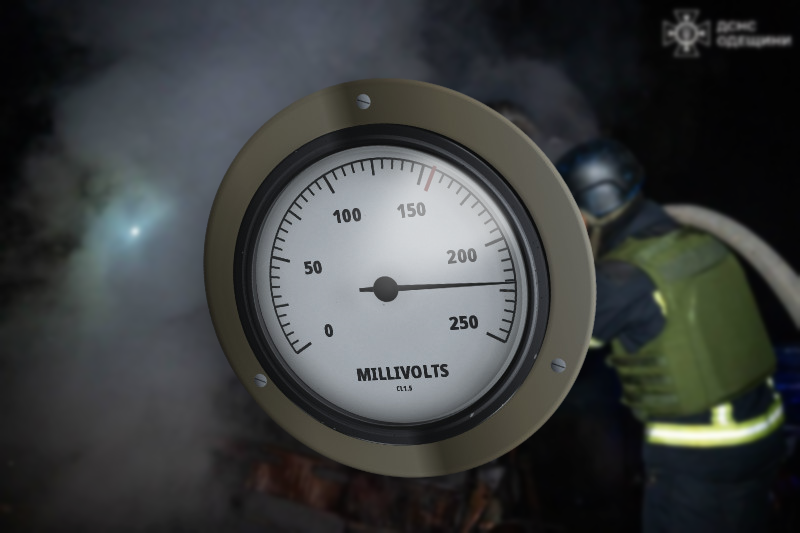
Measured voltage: 220 mV
